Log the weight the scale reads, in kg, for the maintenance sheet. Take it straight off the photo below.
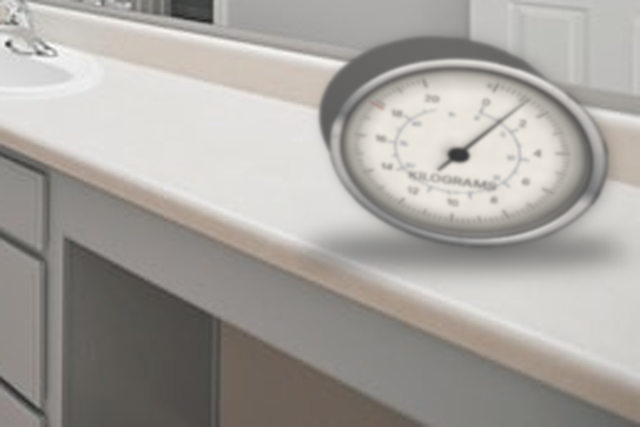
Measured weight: 1 kg
